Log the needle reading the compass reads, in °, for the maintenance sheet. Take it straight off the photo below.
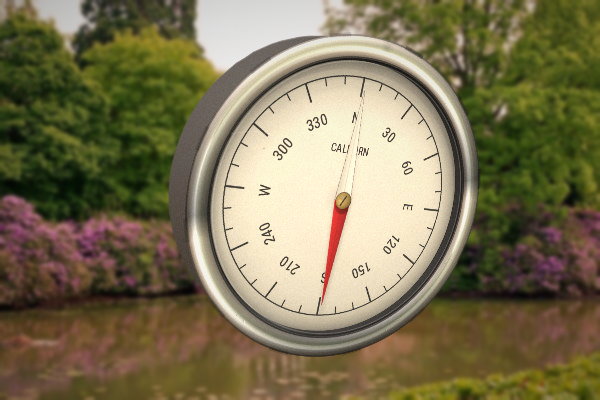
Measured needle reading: 180 °
